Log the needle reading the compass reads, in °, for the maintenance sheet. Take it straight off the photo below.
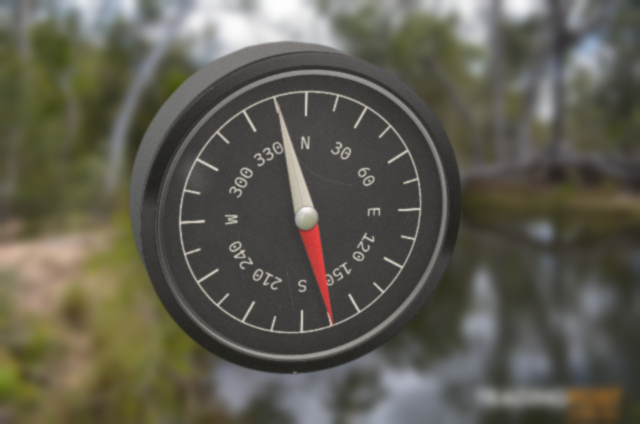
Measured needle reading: 165 °
